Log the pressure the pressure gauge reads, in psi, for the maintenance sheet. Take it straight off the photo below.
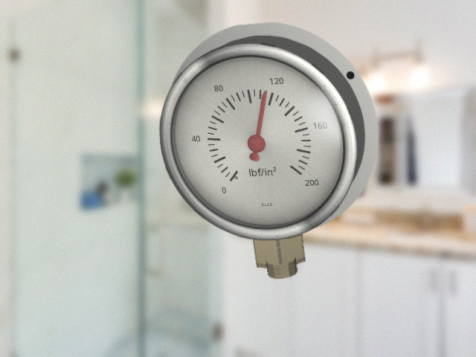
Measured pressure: 115 psi
